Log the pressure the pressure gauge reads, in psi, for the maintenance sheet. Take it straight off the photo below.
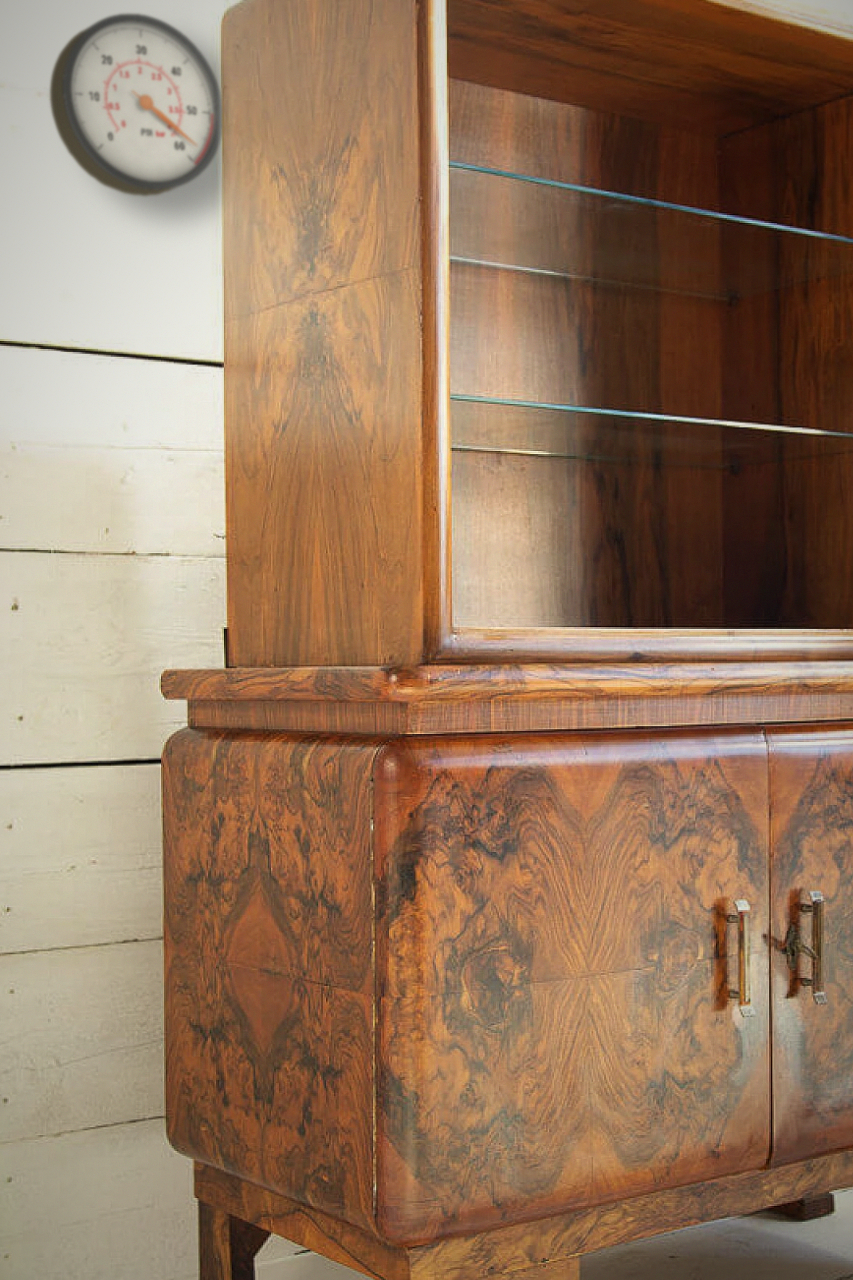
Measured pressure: 57.5 psi
